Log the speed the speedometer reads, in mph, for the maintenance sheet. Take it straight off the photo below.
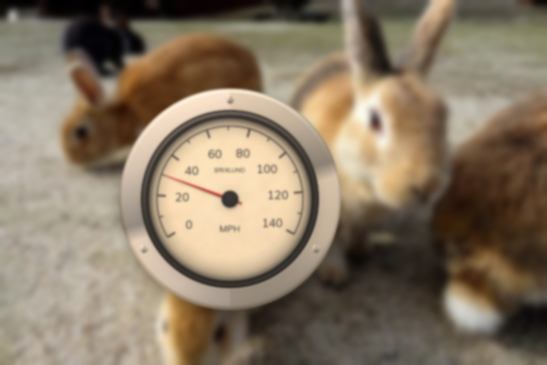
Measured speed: 30 mph
